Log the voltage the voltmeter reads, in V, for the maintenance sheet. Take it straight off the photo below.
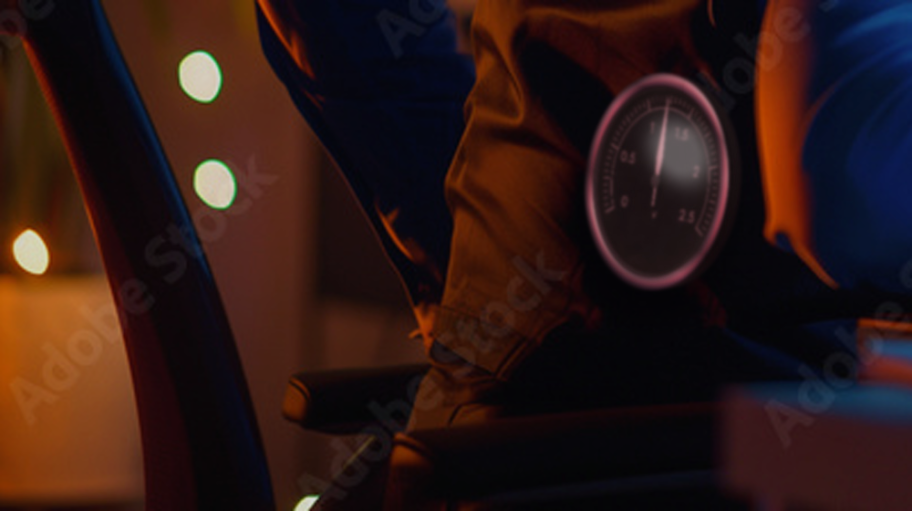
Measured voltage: 1.25 V
